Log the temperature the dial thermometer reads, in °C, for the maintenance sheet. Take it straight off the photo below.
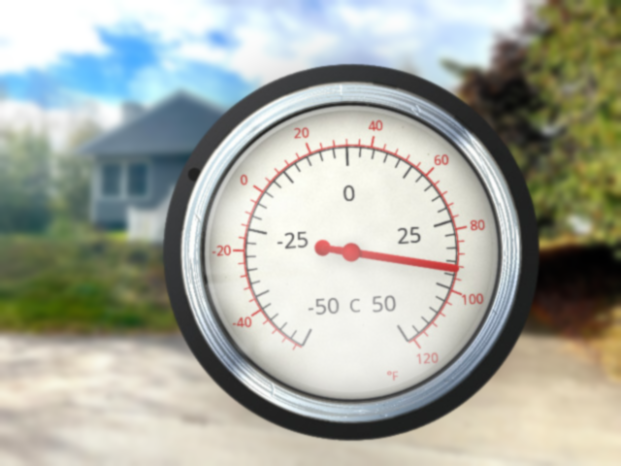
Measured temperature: 33.75 °C
